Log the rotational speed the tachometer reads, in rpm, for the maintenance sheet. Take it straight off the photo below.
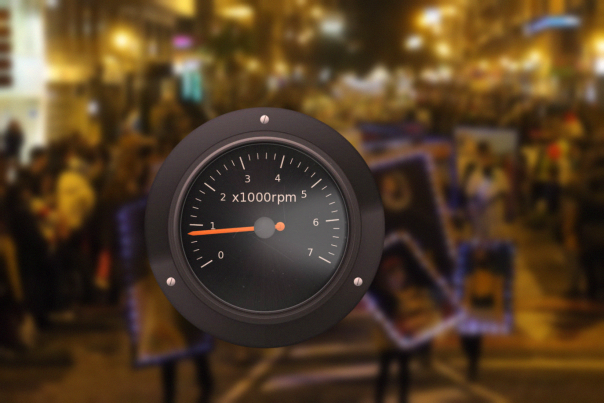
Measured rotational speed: 800 rpm
